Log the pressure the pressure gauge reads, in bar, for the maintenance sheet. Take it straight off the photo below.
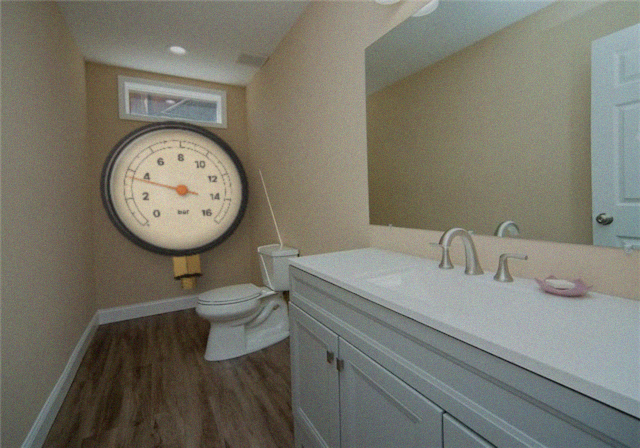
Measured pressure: 3.5 bar
